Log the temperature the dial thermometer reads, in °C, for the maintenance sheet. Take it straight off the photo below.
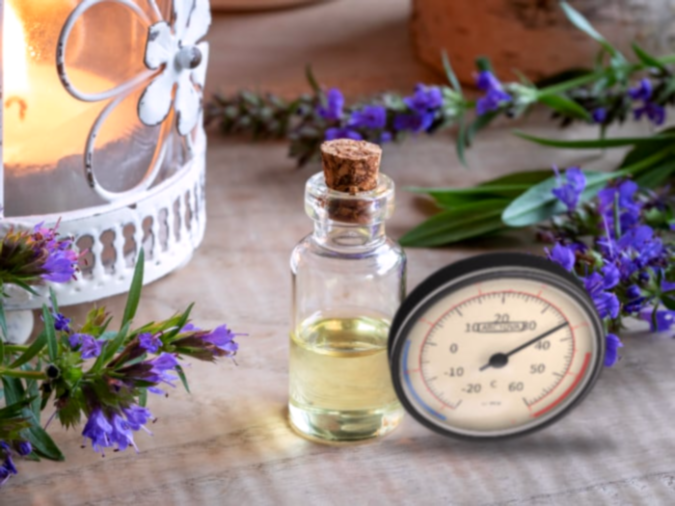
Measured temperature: 35 °C
